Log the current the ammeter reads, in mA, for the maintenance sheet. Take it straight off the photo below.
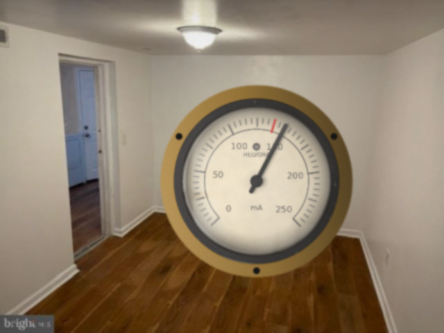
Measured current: 150 mA
